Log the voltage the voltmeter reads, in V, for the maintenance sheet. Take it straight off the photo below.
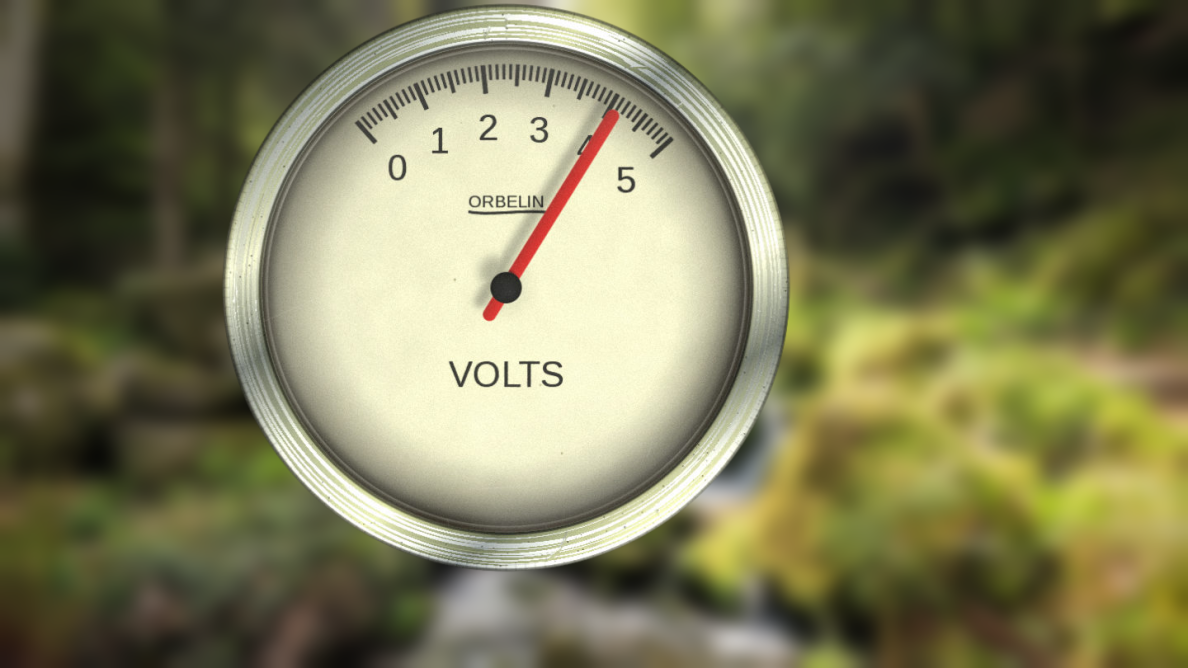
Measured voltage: 4.1 V
